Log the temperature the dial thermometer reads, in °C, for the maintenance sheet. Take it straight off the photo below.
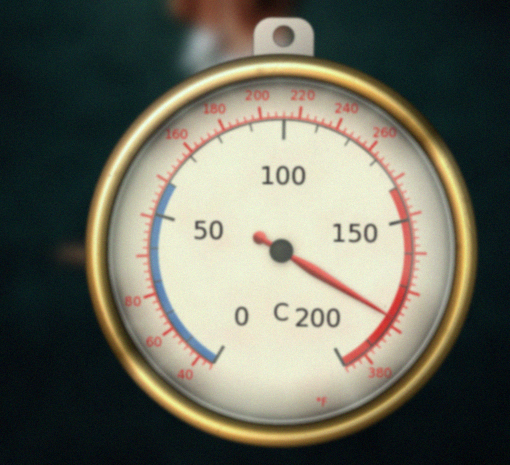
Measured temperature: 180 °C
